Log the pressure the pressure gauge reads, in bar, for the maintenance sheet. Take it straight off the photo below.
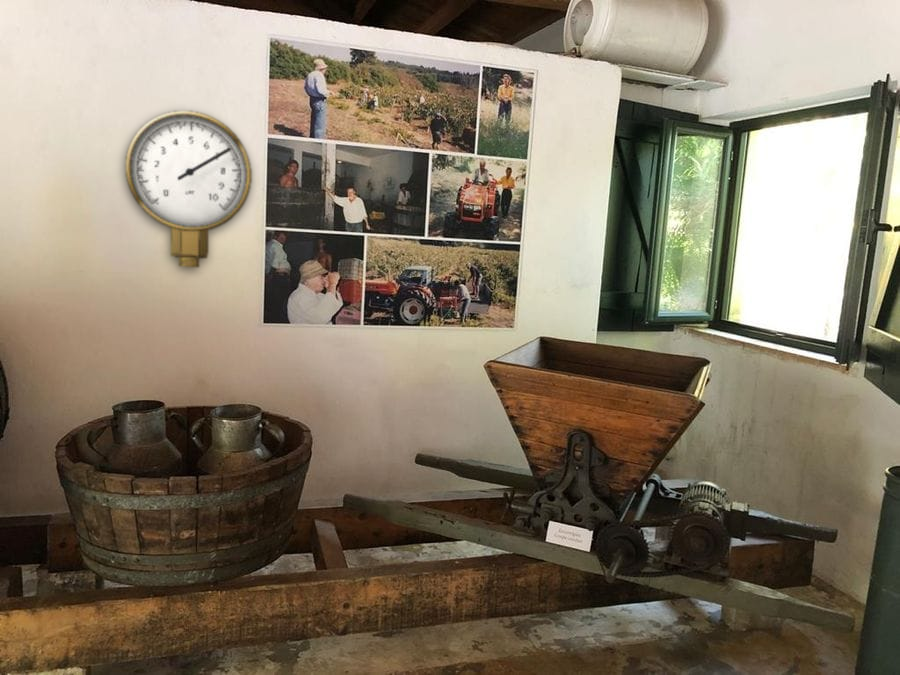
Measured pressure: 7 bar
